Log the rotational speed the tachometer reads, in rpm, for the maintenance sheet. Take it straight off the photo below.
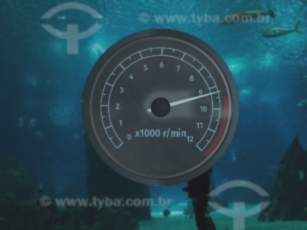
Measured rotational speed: 9250 rpm
